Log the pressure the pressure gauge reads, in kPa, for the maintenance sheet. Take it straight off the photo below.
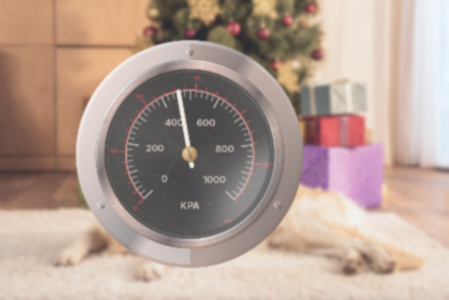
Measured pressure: 460 kPa
